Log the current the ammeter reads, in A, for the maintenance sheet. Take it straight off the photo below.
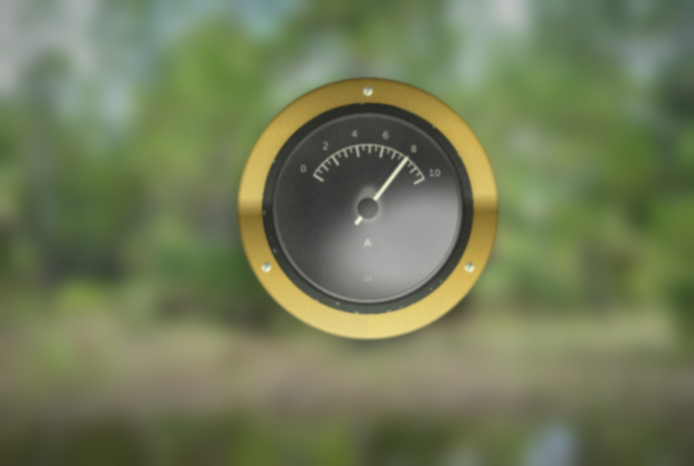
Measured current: 8 A
